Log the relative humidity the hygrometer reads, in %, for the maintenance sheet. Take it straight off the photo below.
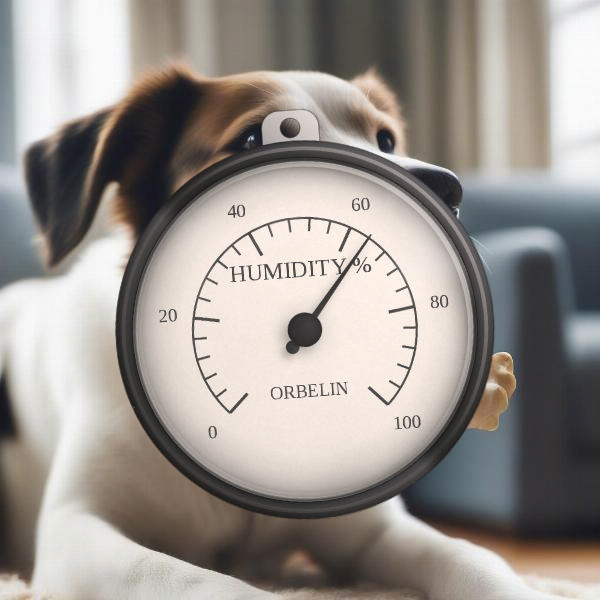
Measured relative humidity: 64 %
